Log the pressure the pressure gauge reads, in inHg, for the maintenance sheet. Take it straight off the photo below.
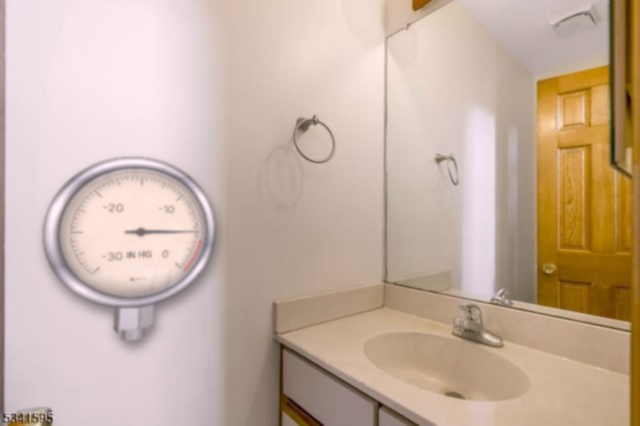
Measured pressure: -5 inHg
